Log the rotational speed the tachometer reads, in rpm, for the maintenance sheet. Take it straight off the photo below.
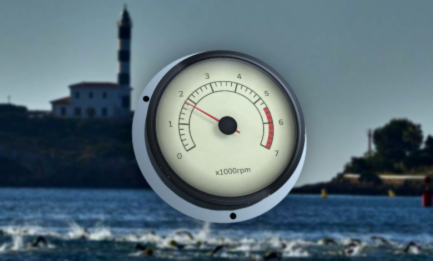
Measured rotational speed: 1800 rpm
